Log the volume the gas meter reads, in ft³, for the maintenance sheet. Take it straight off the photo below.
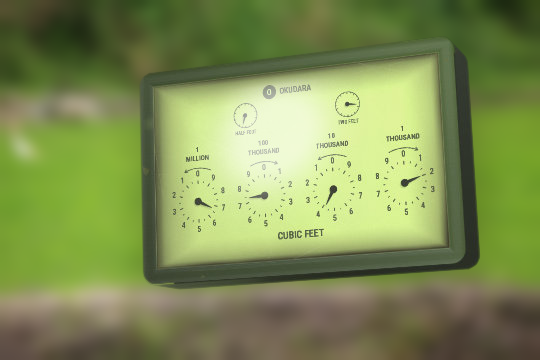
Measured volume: 674200 ft³
